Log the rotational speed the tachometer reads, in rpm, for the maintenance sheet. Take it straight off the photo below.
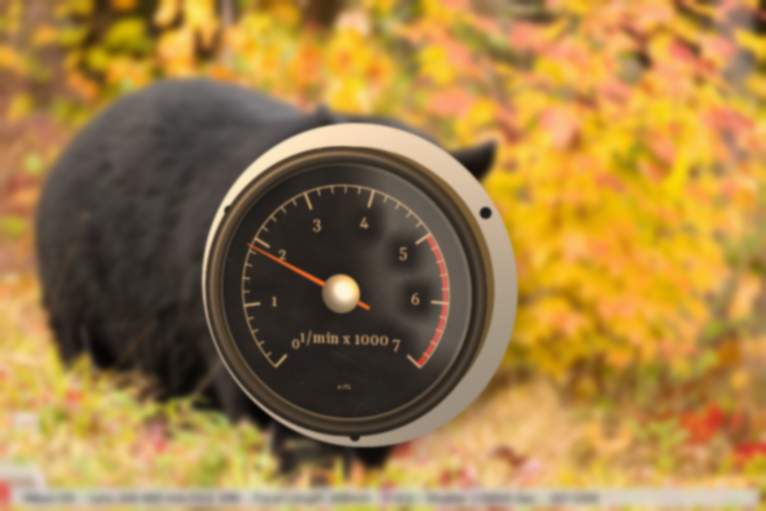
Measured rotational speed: 1900 rpm
